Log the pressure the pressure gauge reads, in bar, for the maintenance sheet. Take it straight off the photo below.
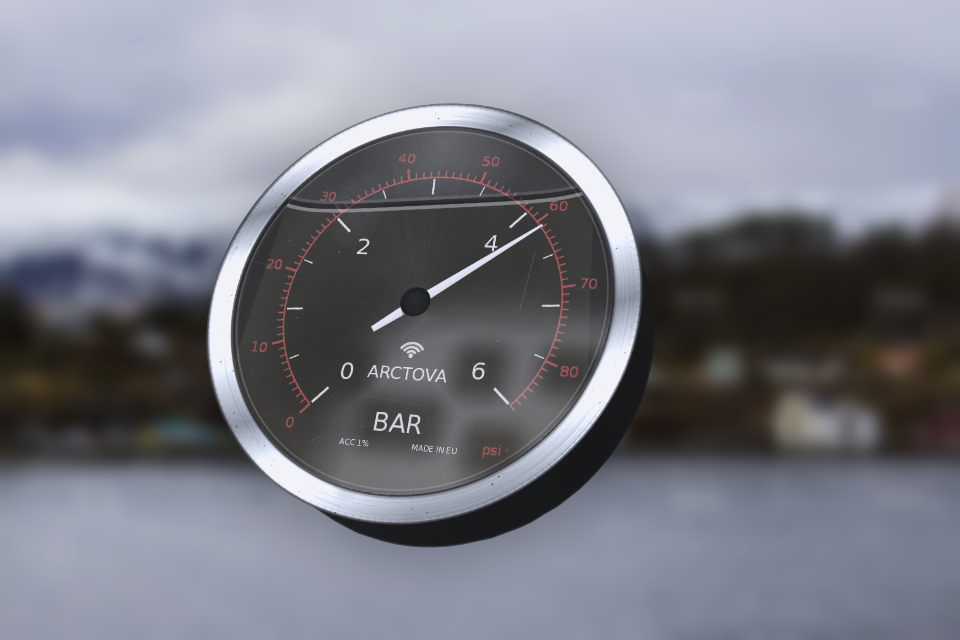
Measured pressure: 4.25 bar
